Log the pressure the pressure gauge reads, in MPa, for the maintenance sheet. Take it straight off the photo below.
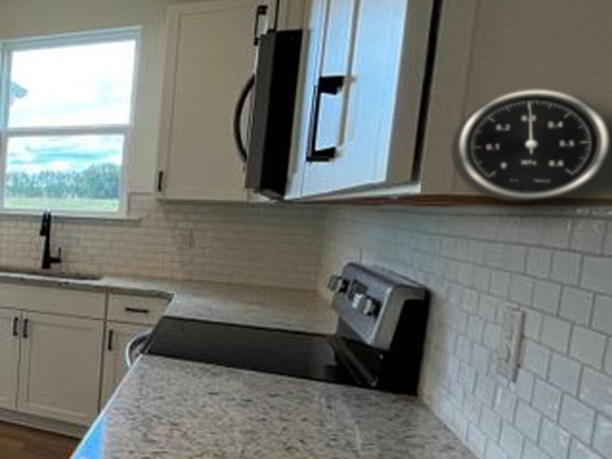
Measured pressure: 0.3 MPa
